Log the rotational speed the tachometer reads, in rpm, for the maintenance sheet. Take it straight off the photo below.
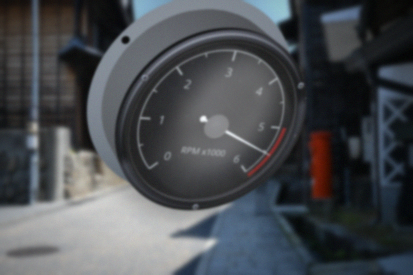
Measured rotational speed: 5500 rpm
